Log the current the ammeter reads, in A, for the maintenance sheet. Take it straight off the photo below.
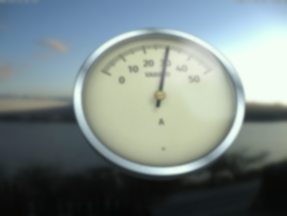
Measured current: 30 A
